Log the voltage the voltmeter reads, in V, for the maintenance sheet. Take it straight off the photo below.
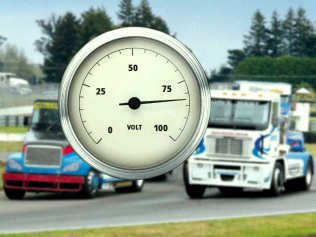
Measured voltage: 82.5 V
